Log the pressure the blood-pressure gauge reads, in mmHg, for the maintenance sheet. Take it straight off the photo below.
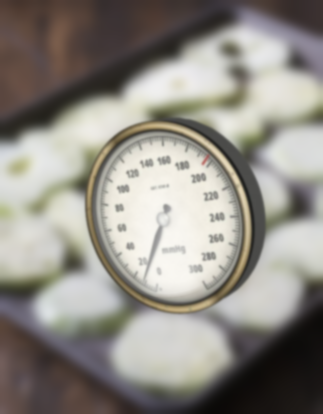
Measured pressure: 10 mmHg
